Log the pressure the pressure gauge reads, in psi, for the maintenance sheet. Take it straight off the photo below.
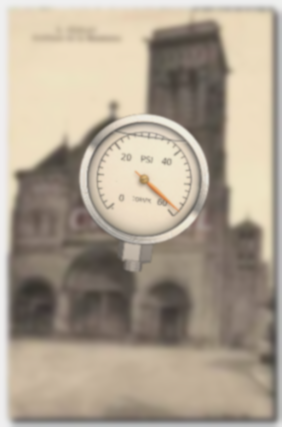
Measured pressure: 58 psi
